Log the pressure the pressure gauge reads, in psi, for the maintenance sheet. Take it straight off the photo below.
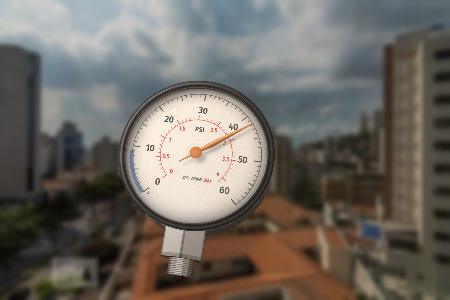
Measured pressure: 42 psi
